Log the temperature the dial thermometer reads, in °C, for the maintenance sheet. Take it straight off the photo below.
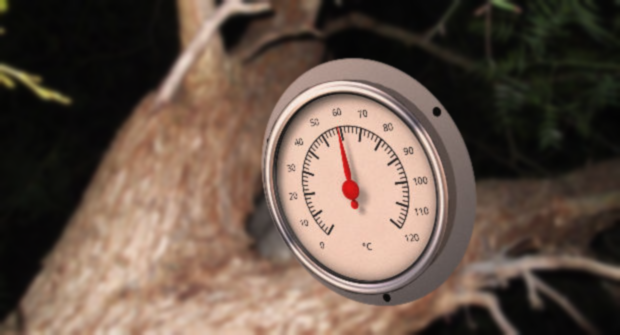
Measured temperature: 60 °C
